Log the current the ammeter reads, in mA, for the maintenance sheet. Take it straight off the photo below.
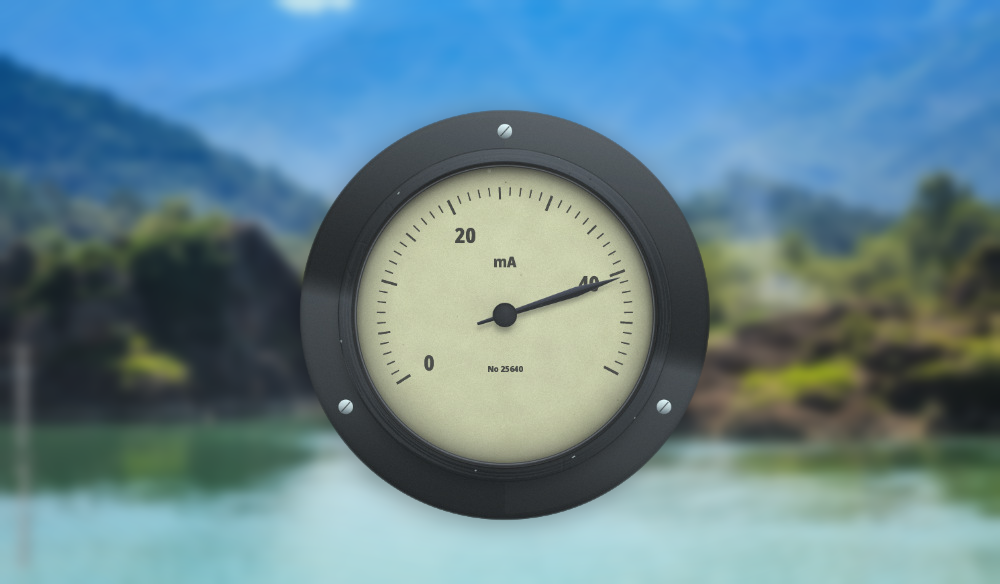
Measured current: 40.5 mA
